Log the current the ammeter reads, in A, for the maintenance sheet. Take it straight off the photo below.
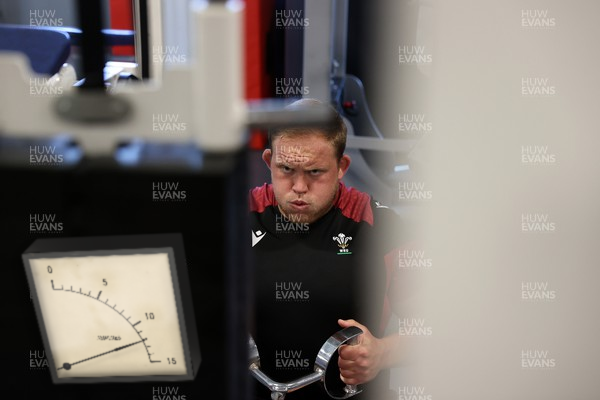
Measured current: 12 A
